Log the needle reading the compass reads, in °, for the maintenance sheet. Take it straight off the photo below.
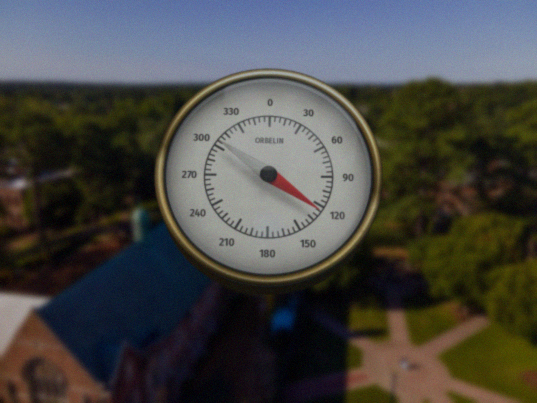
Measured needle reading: 125 °
